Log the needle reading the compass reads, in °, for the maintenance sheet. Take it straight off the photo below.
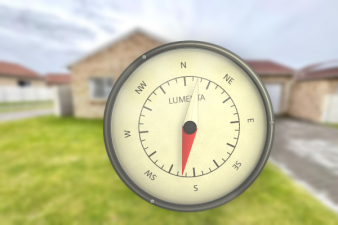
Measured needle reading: 195 °
